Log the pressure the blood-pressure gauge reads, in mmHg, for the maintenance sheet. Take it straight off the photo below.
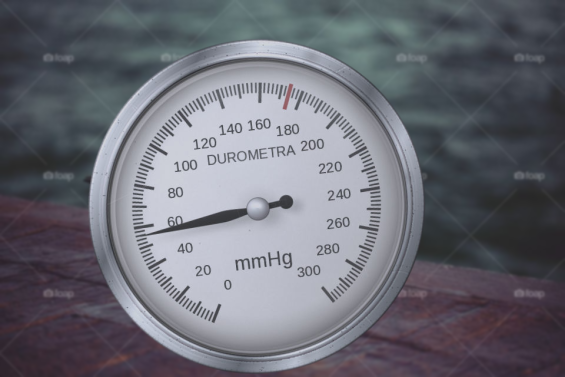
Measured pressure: 56 mmHg
